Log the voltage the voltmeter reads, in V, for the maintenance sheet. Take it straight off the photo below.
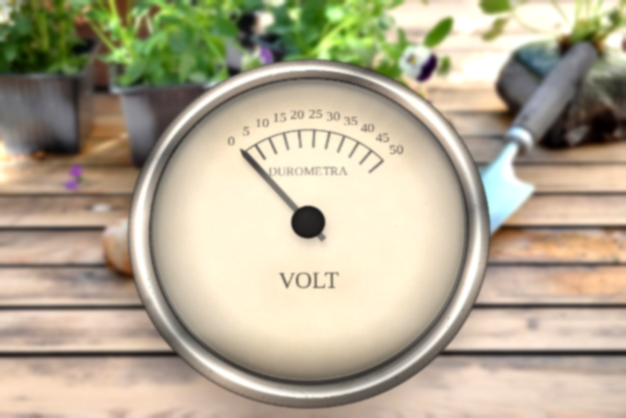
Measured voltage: 0 V
